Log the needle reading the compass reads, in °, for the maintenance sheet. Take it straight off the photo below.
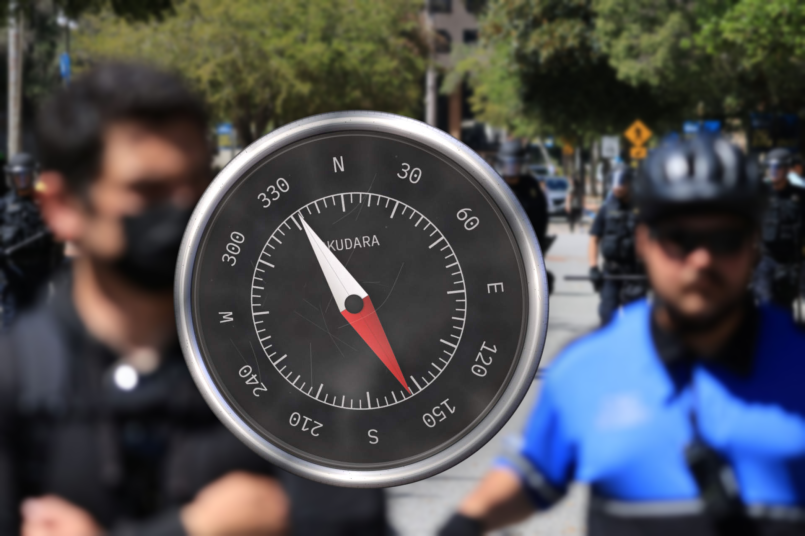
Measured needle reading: 155 °
